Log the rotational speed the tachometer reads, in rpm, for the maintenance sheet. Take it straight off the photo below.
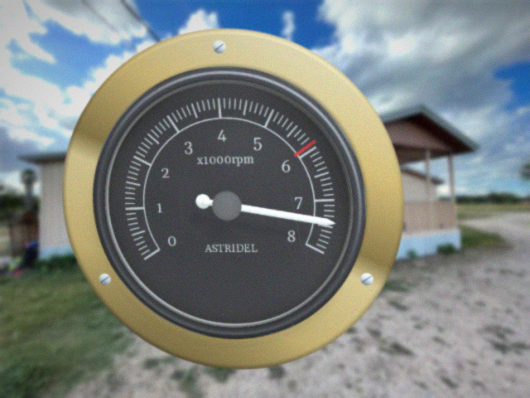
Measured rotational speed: 7400 rpm
